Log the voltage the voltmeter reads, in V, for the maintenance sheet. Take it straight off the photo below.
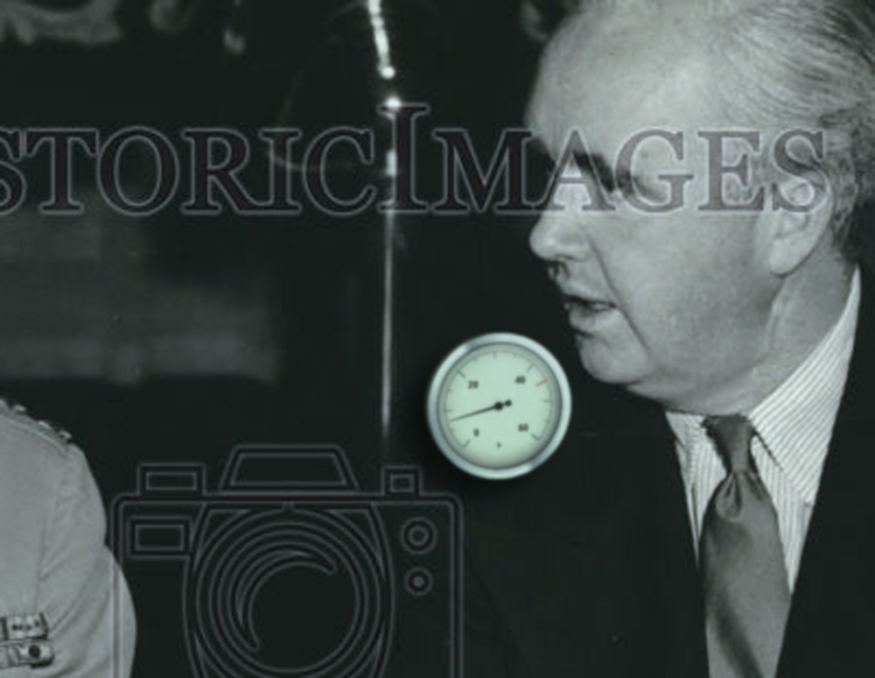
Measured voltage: 7.5 V
